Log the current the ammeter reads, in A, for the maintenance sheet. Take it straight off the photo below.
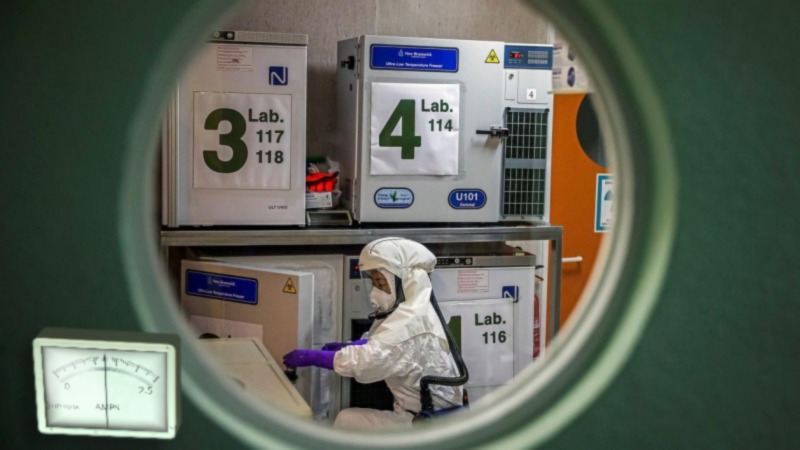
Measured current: 1.25 A
